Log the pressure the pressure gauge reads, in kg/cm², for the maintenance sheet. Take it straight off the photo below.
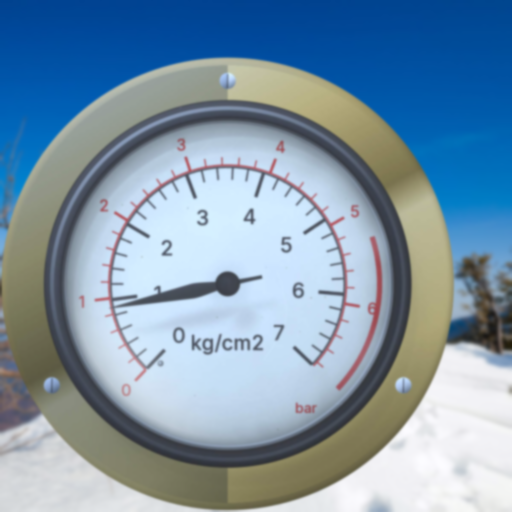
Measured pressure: 0.9 kg/cm²
